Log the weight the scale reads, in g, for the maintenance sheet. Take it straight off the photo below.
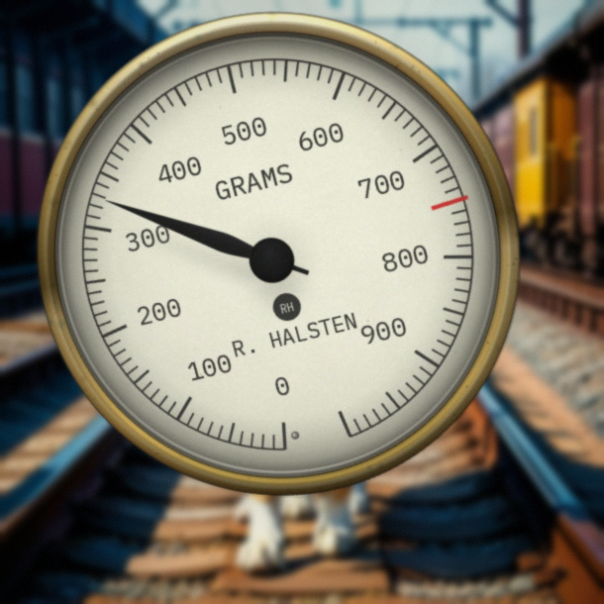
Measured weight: 330 g
